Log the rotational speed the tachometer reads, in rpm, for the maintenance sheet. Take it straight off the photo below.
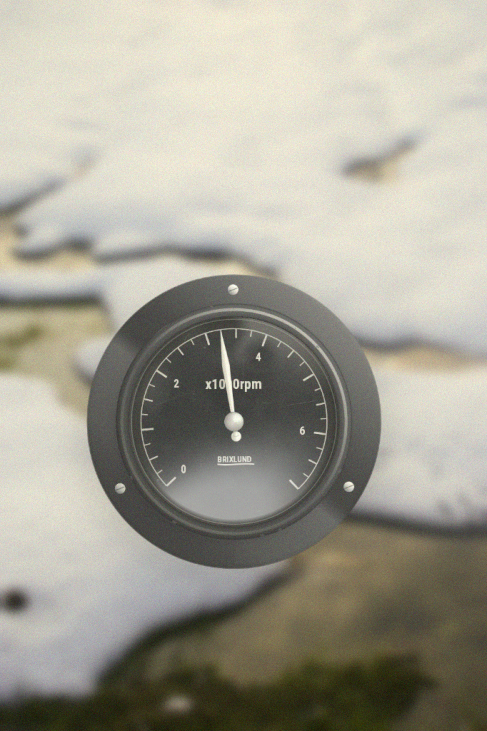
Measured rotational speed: 3250 rpm
